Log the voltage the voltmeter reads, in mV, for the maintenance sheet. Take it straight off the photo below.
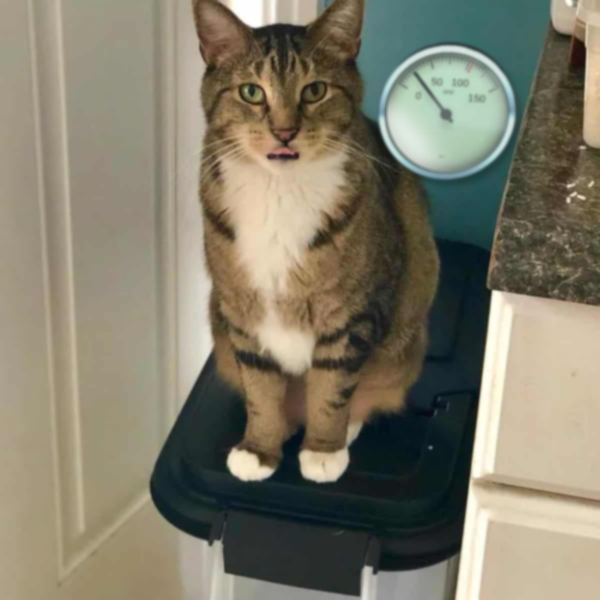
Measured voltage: 25 mV
